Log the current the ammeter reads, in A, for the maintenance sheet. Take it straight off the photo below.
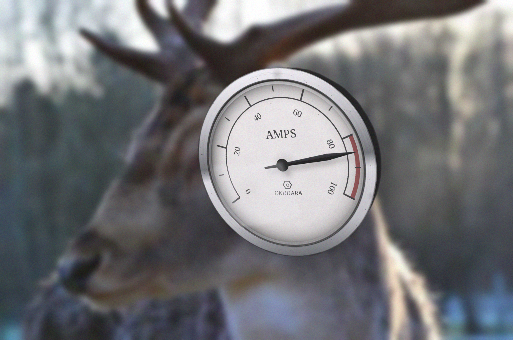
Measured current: 85 A
